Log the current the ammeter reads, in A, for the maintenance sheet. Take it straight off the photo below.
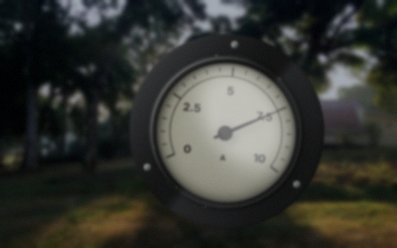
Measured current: 7.5 A
